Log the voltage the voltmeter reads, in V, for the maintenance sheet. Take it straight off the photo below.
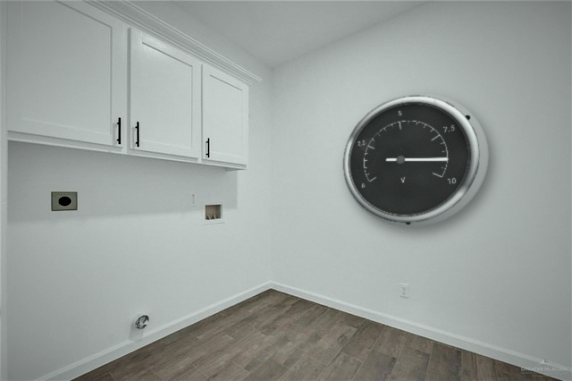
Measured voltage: 9 V
